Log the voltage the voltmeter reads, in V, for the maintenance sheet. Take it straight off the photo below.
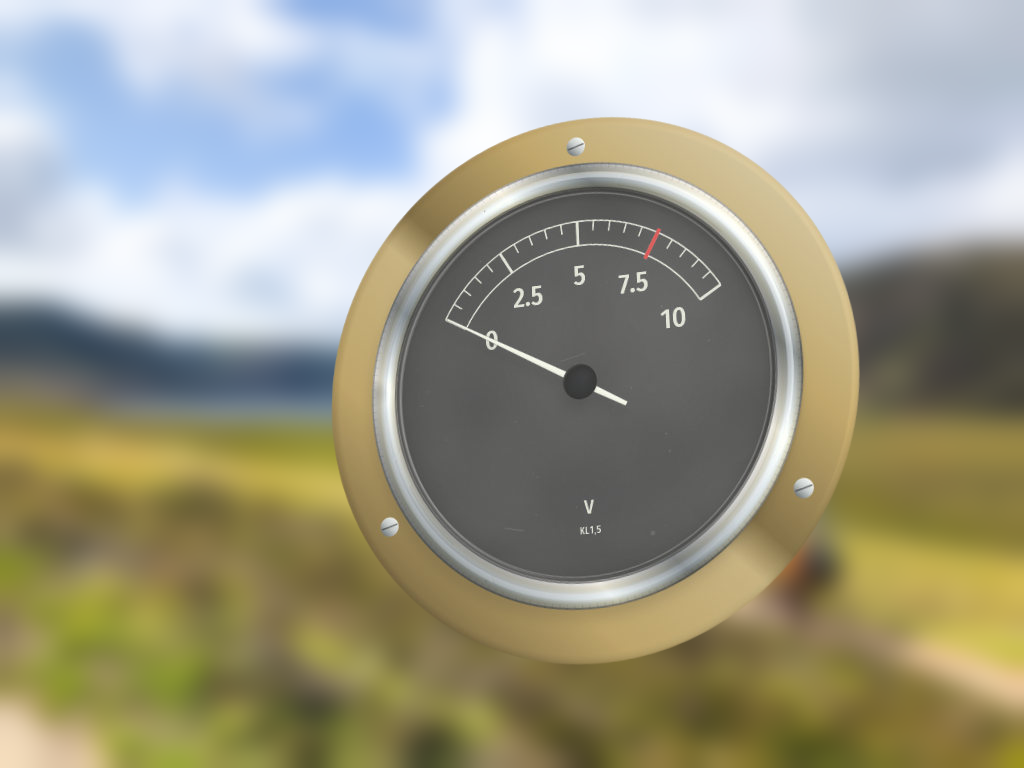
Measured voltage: 0 V
